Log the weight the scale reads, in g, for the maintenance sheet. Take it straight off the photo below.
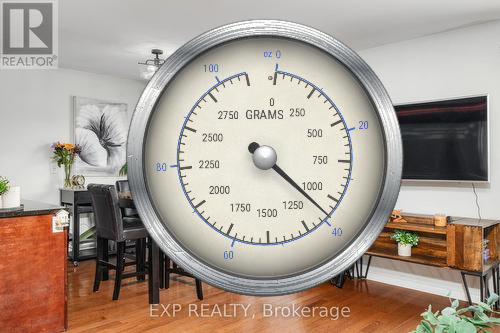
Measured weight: 1100 g
